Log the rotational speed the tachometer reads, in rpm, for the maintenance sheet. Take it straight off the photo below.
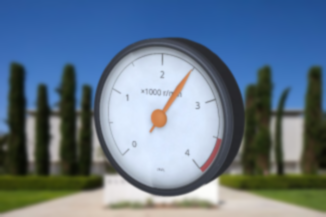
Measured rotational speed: 2500 rpm
